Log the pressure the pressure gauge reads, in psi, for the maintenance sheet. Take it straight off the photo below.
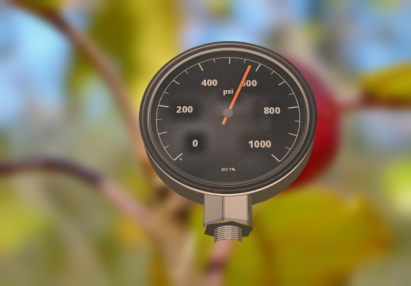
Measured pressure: 575 psi
